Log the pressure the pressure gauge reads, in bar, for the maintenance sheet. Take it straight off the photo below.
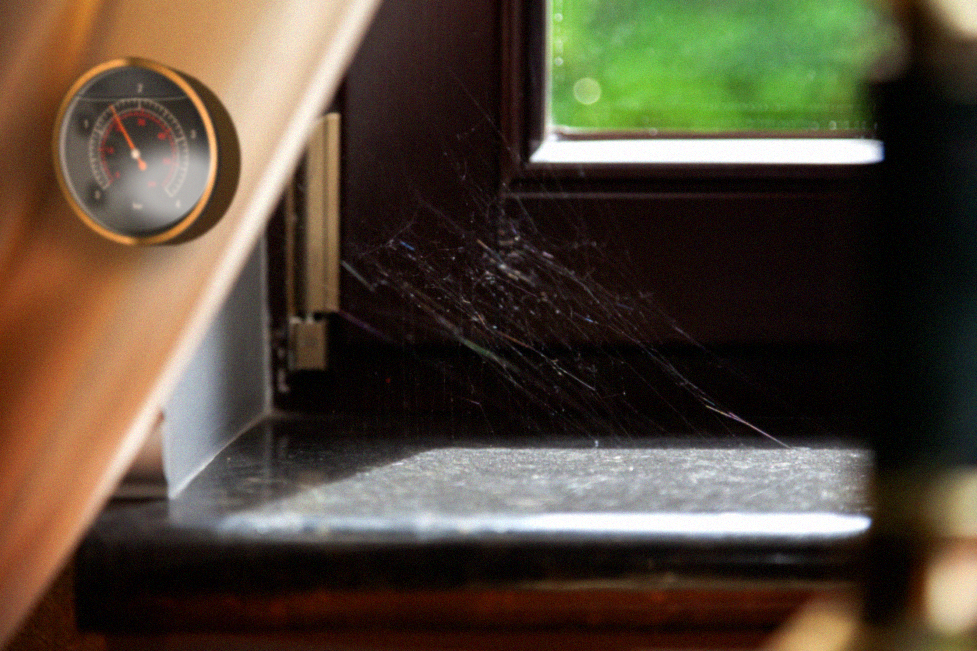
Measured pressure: 1.5 bar
